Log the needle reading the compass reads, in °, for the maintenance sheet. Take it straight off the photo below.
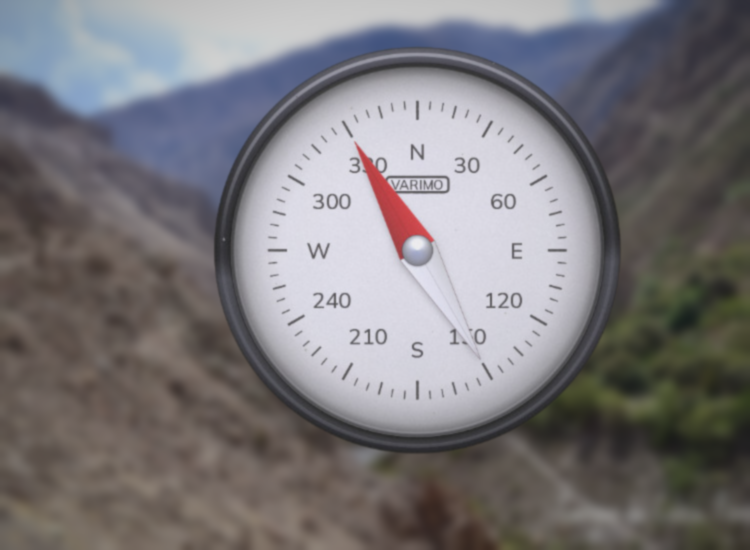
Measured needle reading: 330 °
